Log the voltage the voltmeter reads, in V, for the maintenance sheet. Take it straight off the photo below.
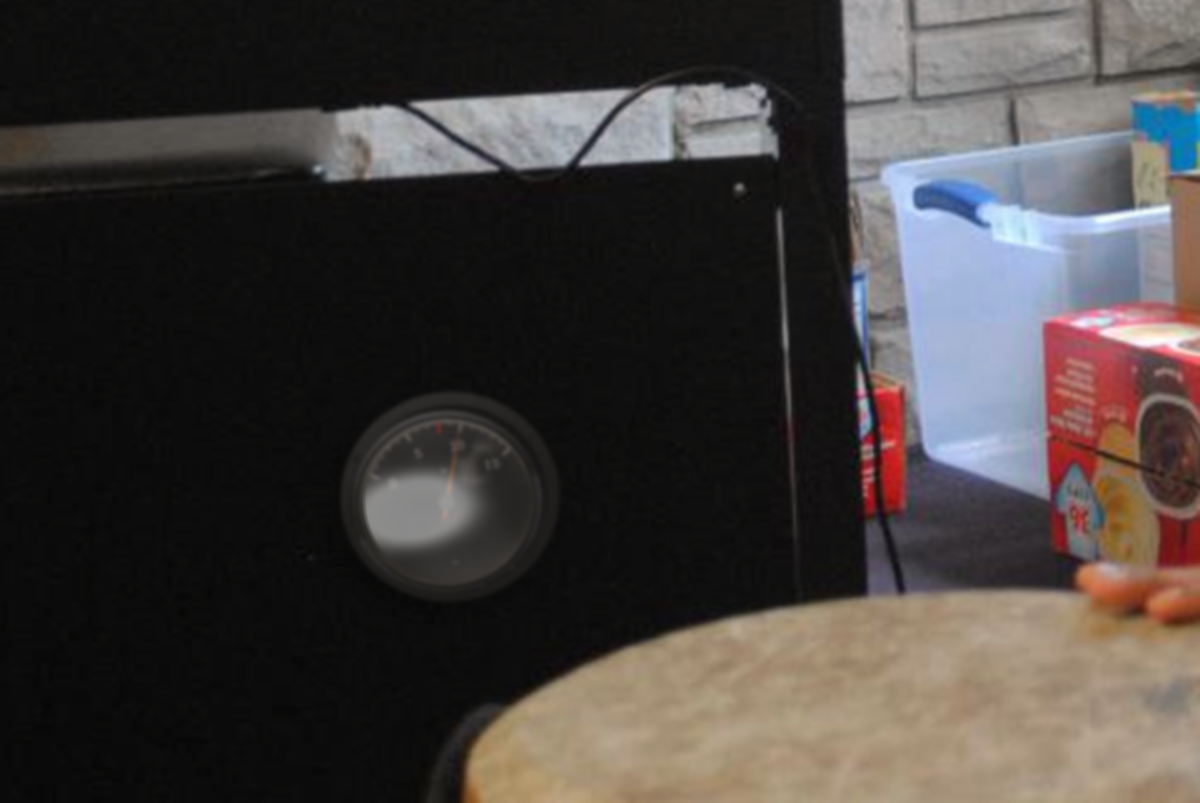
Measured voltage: 10 V
